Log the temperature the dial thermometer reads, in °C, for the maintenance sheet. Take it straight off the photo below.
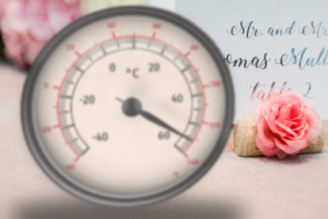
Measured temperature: 55 °C
